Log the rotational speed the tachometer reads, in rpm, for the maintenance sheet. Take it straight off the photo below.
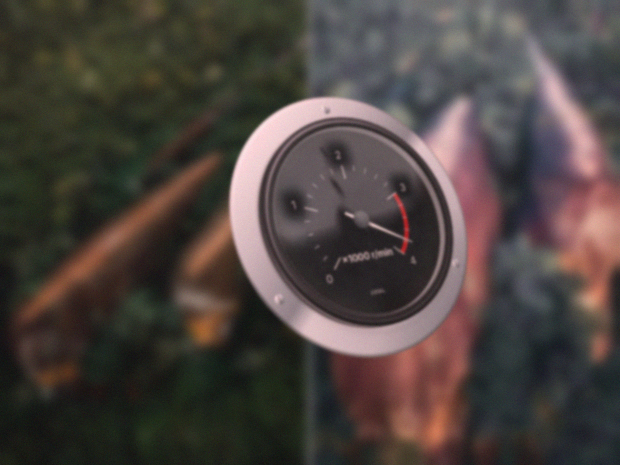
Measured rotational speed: 3800 rpm
